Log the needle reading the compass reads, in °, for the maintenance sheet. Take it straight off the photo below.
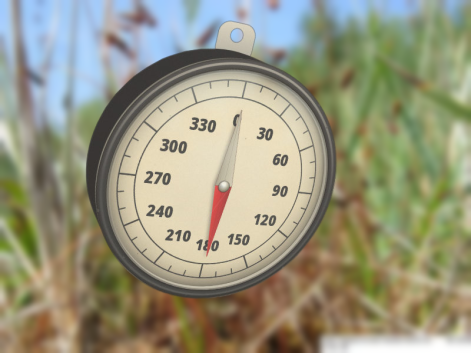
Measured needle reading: 180 °
